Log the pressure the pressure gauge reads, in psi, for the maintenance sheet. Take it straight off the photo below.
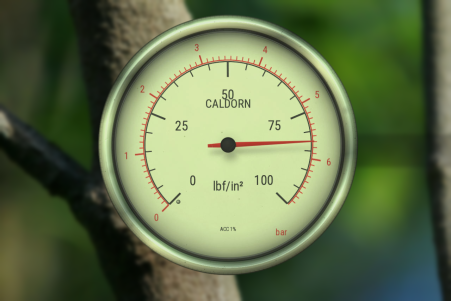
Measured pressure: 82.5 psi
